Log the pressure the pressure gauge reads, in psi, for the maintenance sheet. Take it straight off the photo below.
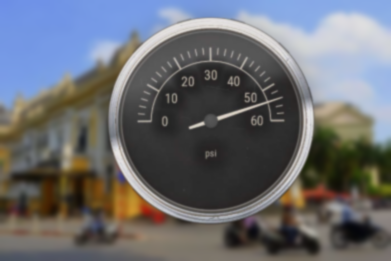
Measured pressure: 54 psi
